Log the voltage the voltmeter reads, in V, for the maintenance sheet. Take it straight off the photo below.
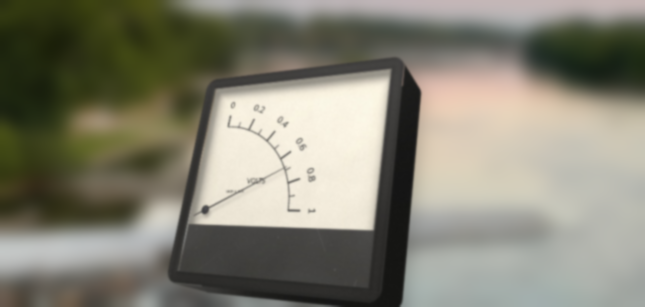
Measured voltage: 0.7 V
